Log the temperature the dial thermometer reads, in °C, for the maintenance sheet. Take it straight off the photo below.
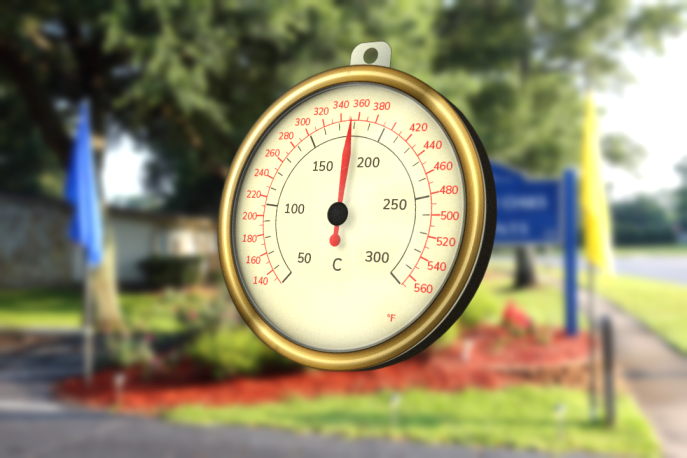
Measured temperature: 180 °C
